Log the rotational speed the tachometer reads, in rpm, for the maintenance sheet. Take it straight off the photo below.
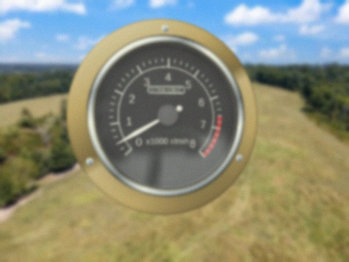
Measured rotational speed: 400 rpm
